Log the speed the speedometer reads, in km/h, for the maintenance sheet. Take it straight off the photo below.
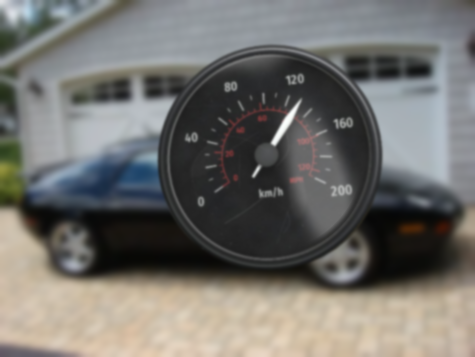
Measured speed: 130 km/h
